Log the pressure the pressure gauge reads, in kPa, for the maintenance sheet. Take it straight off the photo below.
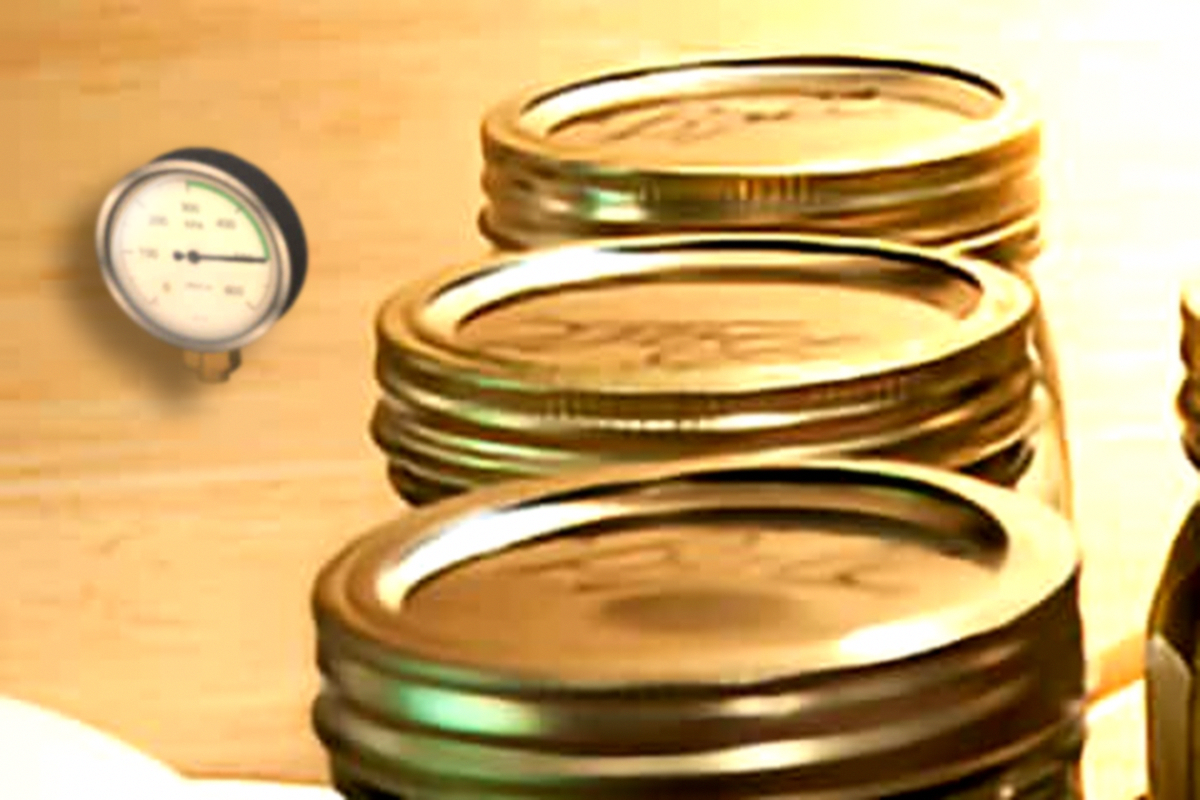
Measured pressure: 500 kPa
